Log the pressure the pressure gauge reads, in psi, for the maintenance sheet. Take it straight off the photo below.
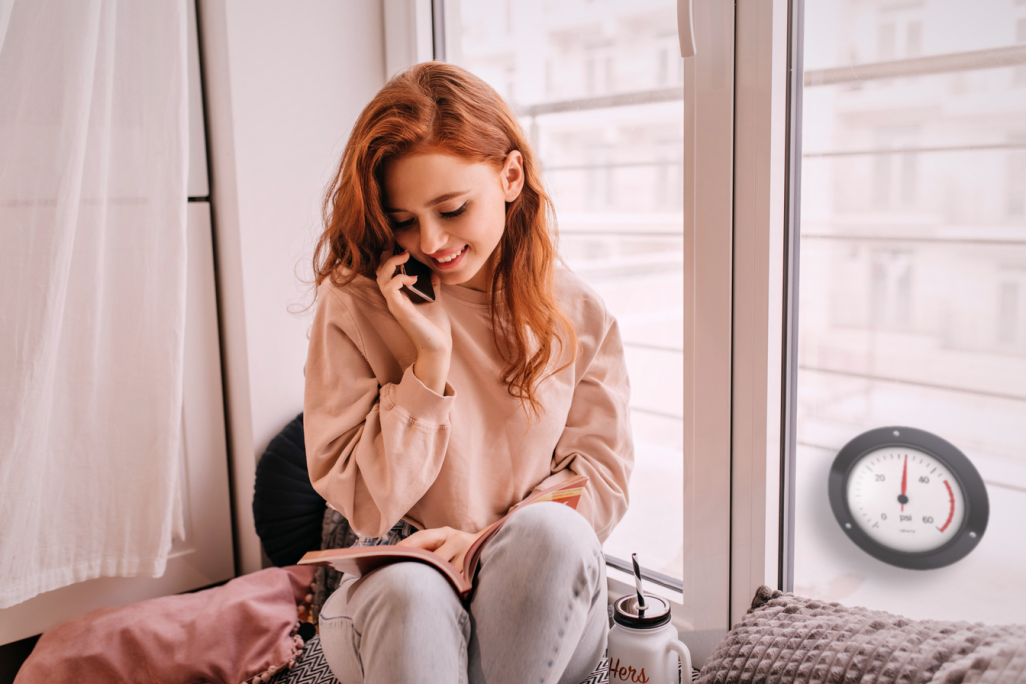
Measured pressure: 32 psi
